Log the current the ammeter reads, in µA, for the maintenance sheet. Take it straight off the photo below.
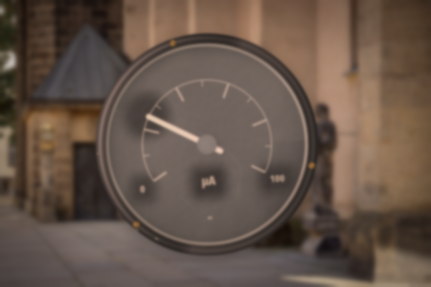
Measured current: 25 µA
